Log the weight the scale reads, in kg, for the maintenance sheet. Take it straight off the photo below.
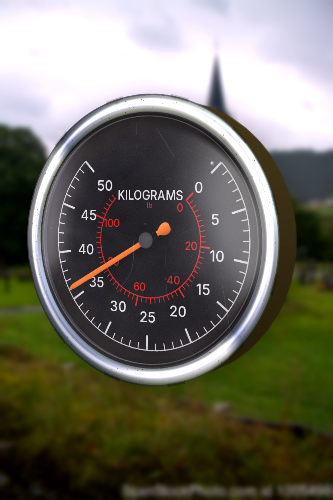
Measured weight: 36 kg
